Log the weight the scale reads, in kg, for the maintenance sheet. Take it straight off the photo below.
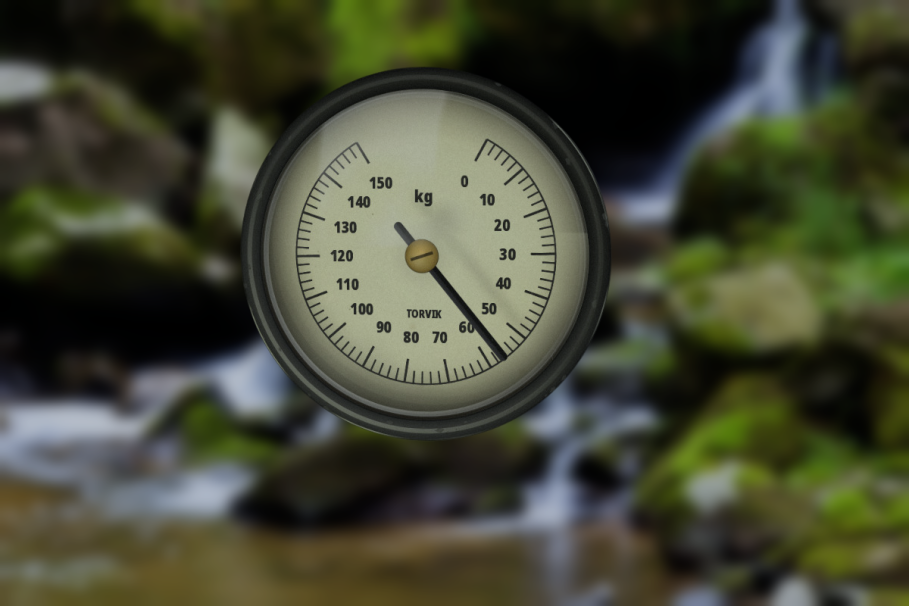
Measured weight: 56 kg
